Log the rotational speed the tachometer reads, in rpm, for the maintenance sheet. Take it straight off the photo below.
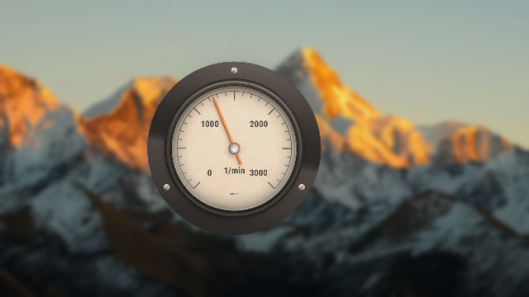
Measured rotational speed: 1250 rpm
